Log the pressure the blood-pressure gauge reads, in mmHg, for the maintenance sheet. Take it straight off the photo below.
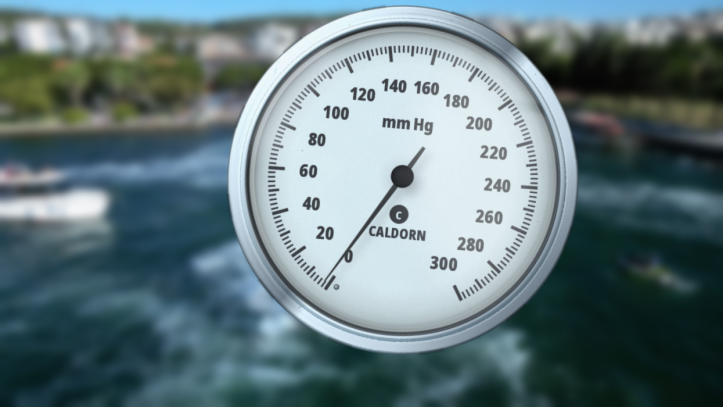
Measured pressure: 2 mmHg
